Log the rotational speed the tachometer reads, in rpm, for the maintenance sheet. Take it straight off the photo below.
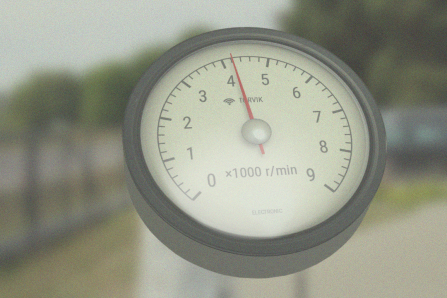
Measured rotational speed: 4200 rpm
